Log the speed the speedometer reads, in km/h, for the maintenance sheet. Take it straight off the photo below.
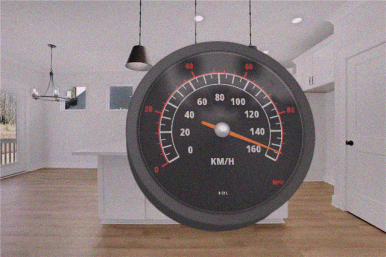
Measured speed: 155 km/h
